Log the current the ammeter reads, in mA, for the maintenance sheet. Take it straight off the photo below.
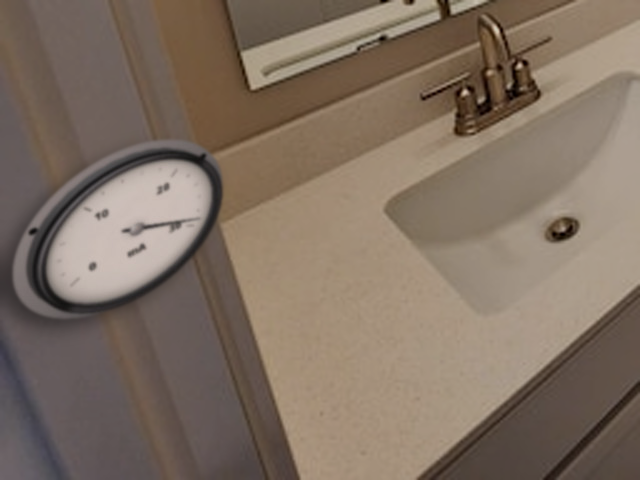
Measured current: 29 mA
